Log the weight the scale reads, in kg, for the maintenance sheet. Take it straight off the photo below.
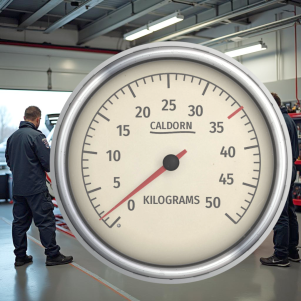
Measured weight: 1.5 kg
